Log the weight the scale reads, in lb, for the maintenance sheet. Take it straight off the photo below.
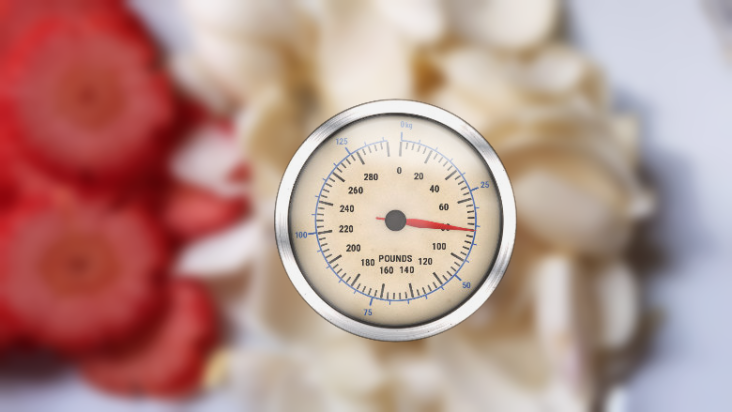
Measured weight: 80 lb
